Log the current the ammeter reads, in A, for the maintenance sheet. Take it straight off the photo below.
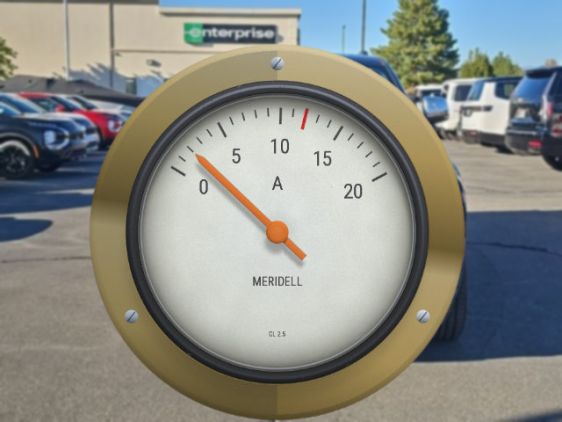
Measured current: 2 A
